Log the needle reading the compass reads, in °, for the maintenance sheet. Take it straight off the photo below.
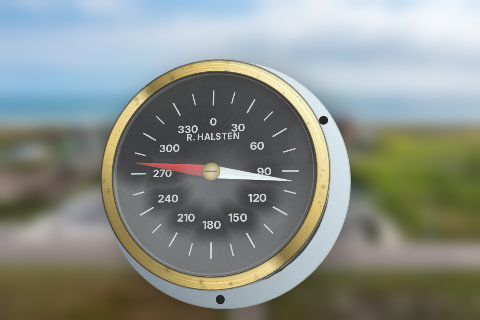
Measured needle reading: 277.5 °
